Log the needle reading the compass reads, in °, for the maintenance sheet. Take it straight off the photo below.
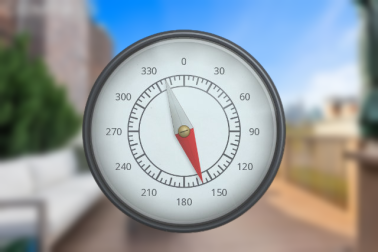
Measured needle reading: 160 °
